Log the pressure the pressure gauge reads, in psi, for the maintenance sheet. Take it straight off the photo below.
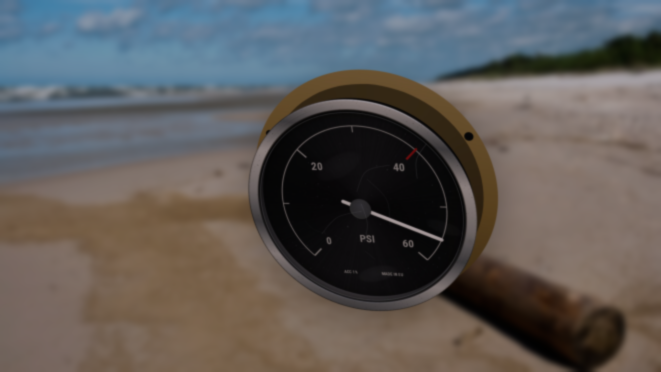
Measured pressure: 55 psi
